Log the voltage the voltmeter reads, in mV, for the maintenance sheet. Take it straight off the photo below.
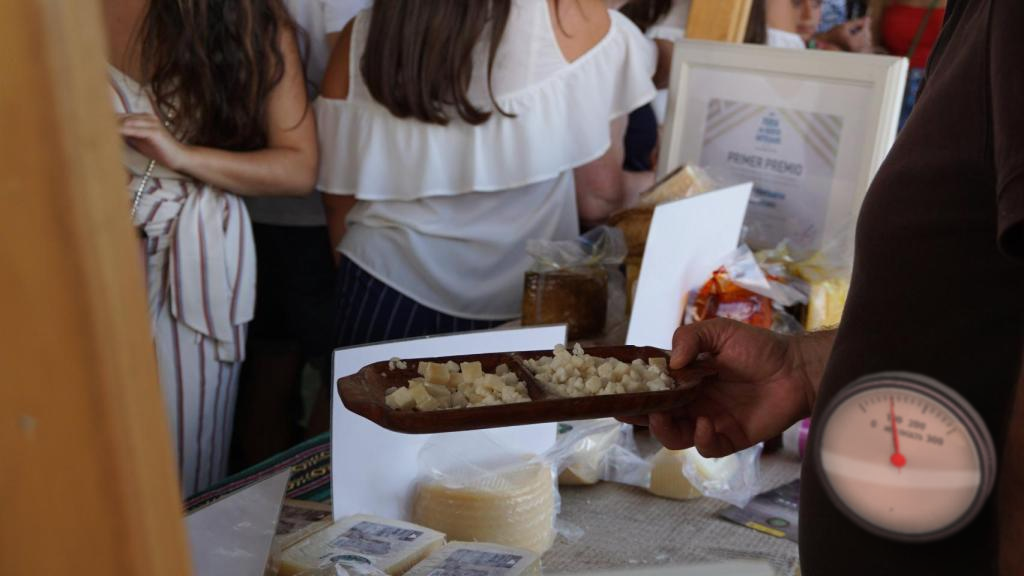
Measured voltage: 100 mV
